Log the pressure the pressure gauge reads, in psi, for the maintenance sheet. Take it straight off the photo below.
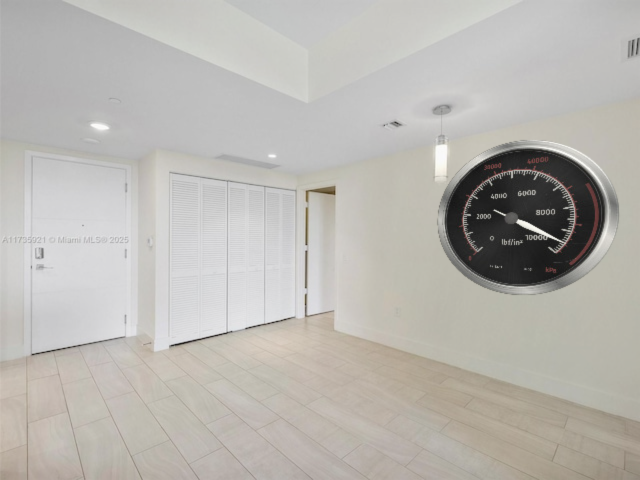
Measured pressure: 9500 psi
